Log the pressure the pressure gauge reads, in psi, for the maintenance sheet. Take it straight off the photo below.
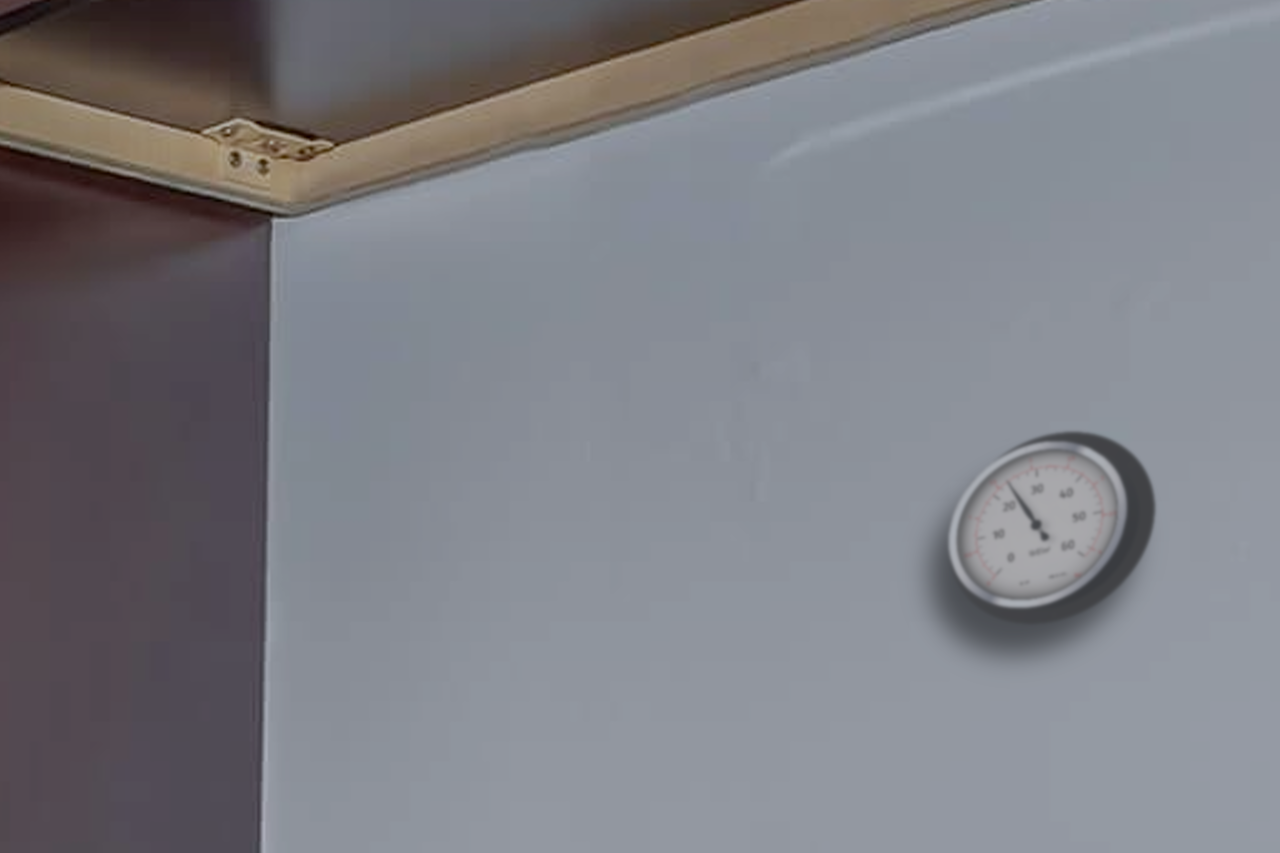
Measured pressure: 24 psi
